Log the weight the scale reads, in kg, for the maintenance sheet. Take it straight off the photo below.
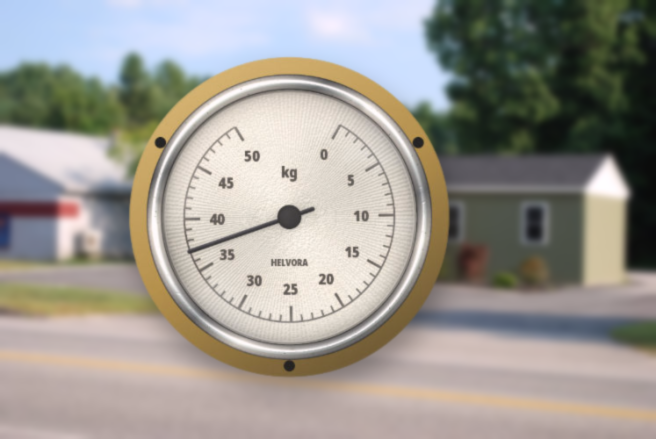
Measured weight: 37 kg
